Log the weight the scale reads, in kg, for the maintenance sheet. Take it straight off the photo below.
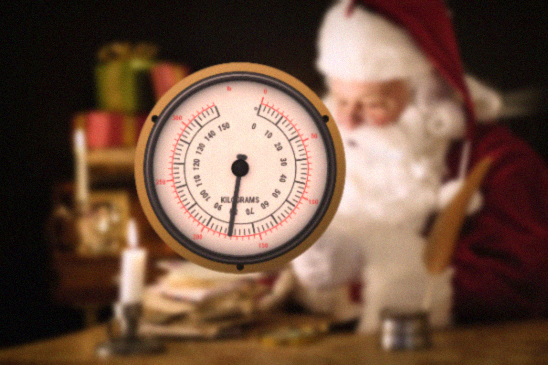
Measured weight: 80 kg
